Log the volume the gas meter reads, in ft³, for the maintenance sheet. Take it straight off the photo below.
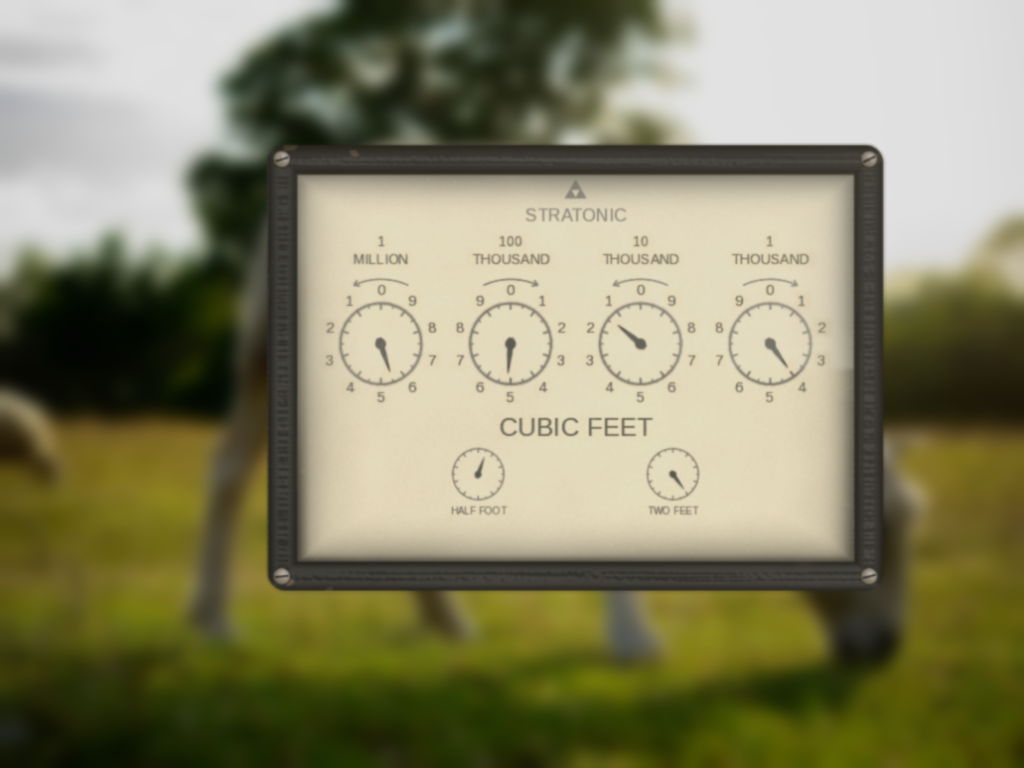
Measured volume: 551400 ft³
